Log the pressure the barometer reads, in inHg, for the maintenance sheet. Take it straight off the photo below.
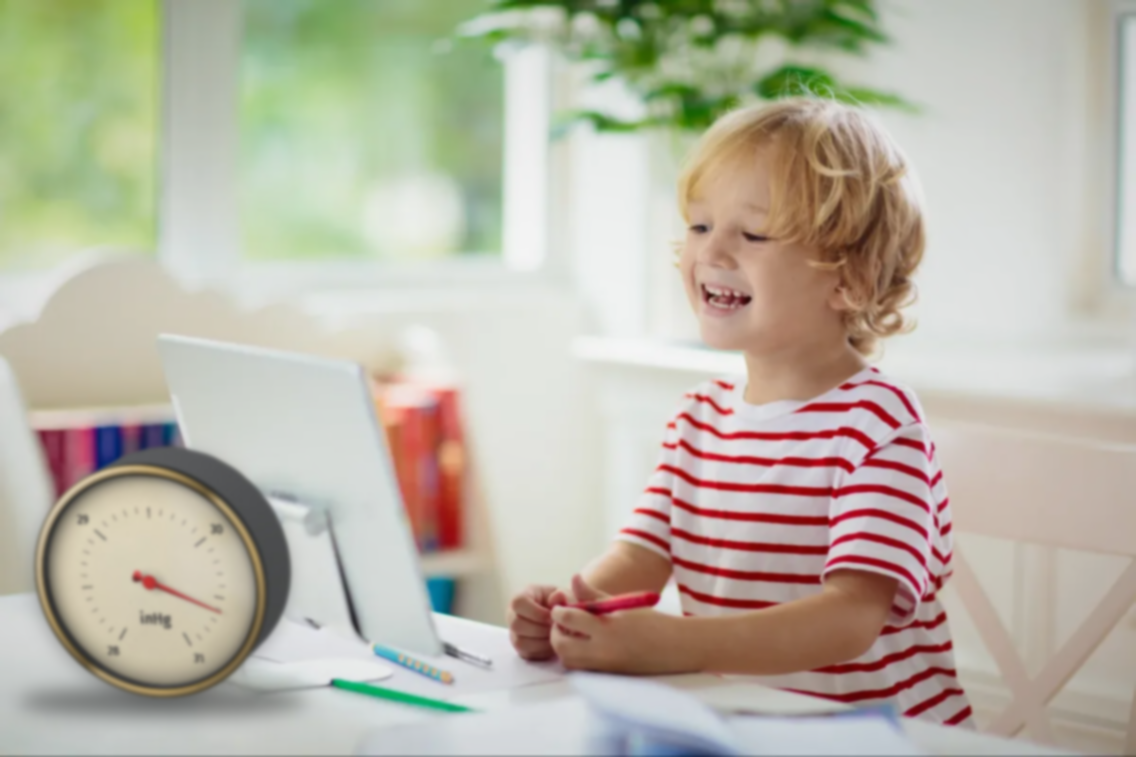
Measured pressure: 30.6 inHg
